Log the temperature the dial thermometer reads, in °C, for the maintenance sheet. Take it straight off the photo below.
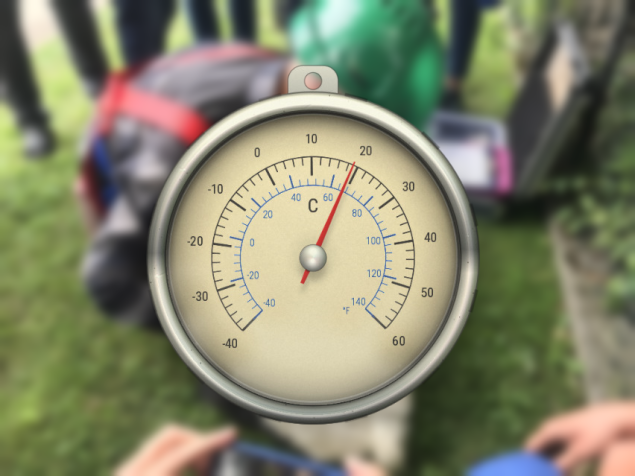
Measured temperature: 19 °C
